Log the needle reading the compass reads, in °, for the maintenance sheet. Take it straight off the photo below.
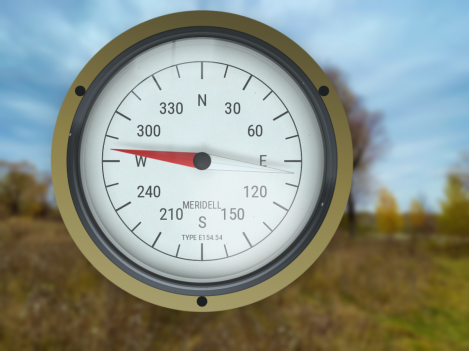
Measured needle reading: 277.5 °
